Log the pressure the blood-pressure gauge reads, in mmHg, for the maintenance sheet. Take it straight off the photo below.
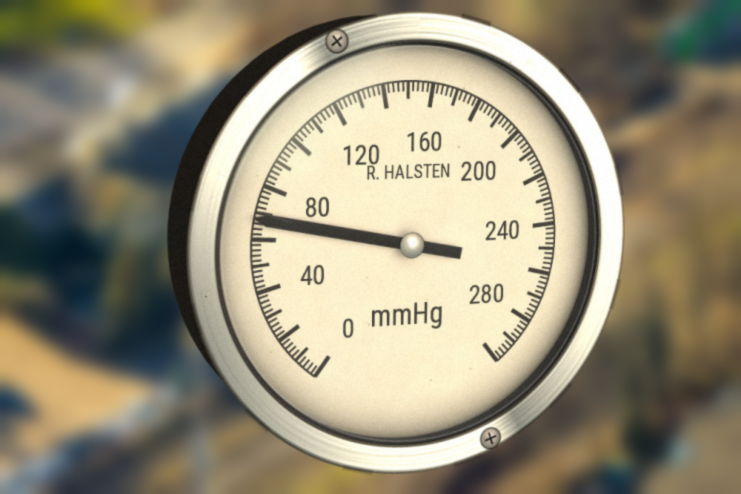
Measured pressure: 68 mmHg
